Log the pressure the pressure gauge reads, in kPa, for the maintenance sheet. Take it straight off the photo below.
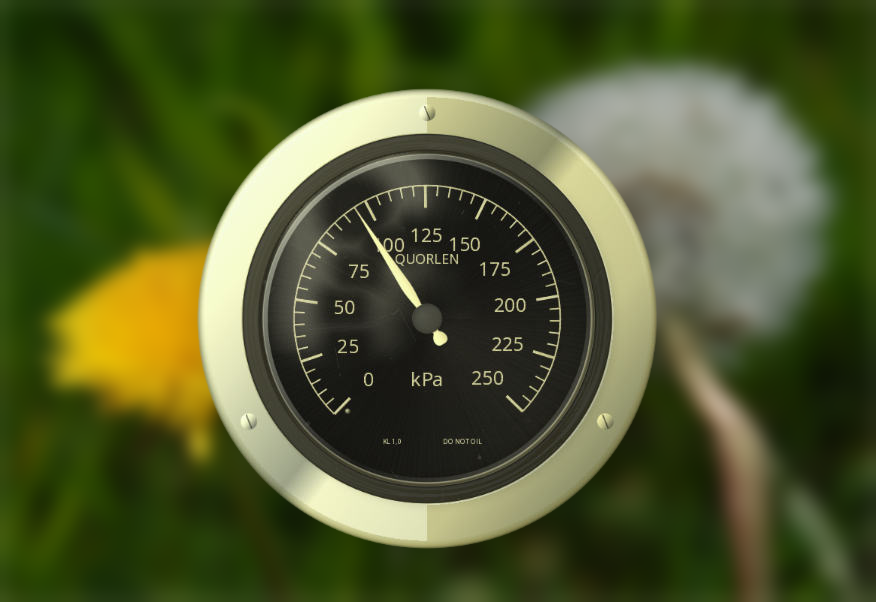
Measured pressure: 95 kPa
